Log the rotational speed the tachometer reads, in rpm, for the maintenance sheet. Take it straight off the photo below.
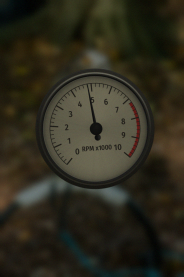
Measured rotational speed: 4800 rpm
